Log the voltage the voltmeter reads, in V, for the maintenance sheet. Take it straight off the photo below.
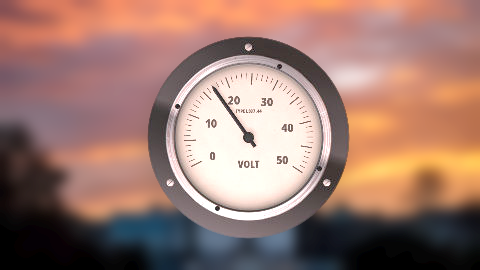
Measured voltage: 17 V
